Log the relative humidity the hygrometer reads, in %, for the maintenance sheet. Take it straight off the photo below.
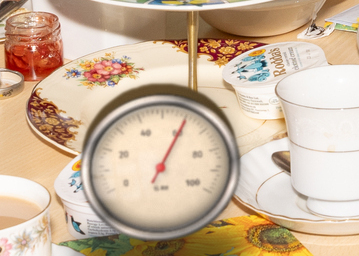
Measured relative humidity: 60 %
